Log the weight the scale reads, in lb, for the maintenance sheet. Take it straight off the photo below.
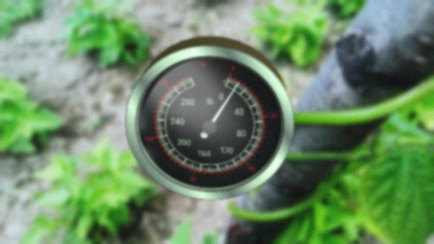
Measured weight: 10 lb
